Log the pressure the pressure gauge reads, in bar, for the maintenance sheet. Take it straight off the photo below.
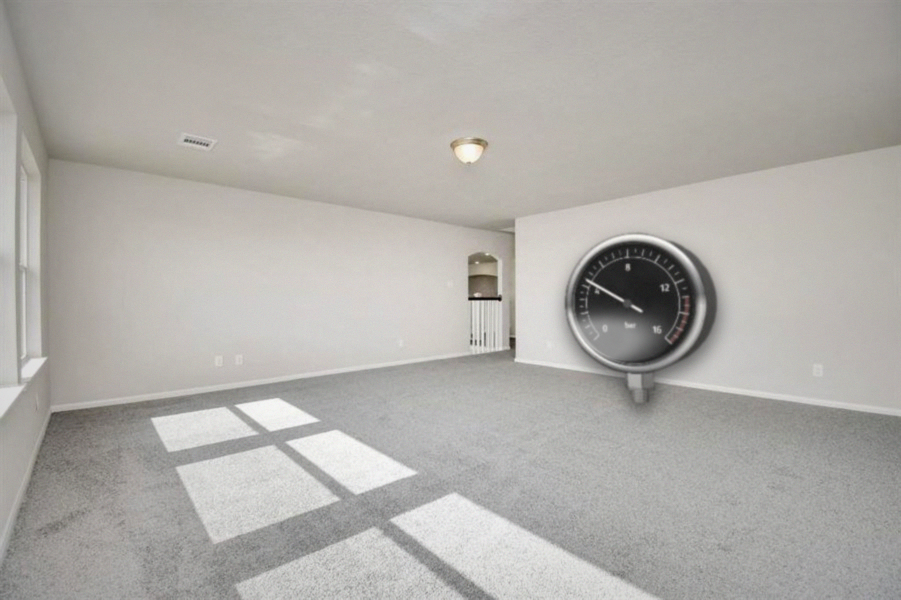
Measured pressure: 4.5 bar
